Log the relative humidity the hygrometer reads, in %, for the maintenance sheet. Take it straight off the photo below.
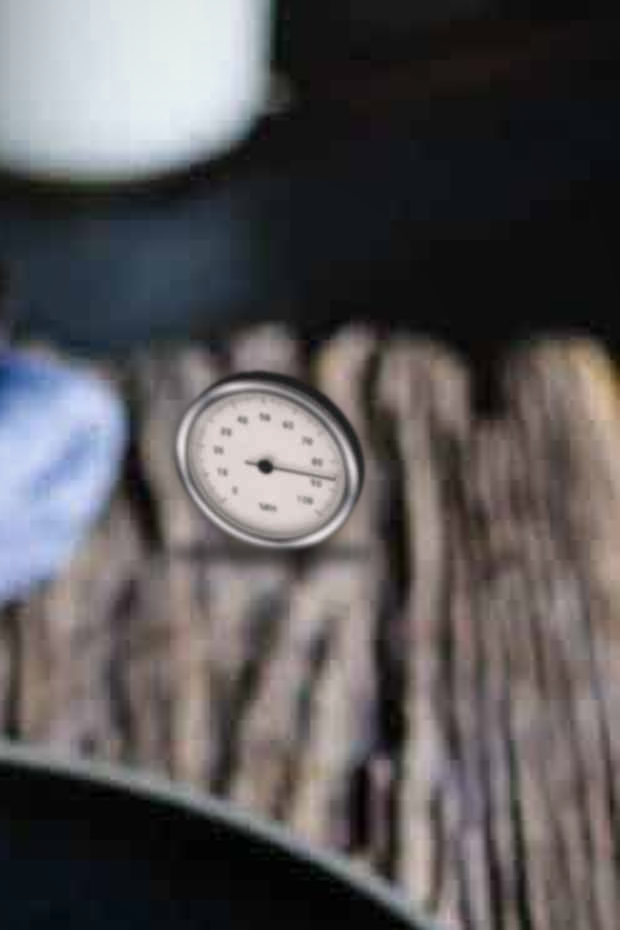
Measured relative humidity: 85 %
